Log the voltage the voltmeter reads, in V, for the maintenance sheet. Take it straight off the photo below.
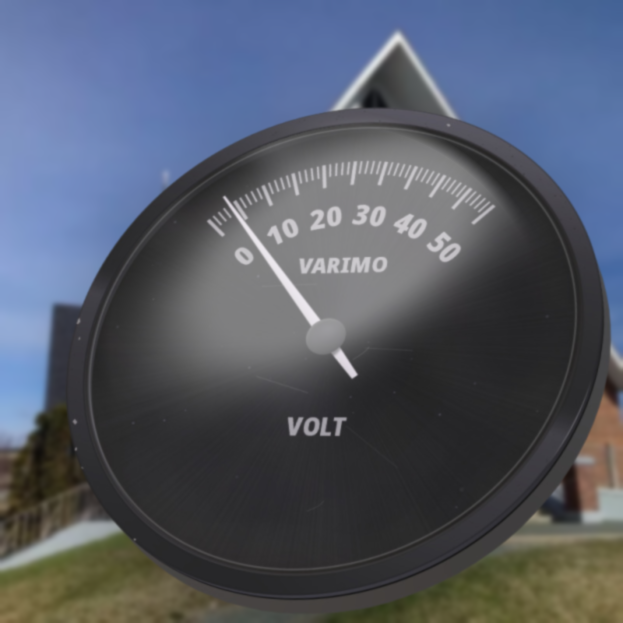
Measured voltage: 4 V
